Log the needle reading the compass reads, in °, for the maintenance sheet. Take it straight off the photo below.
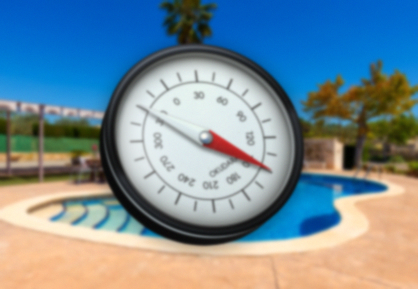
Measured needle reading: 150 °
